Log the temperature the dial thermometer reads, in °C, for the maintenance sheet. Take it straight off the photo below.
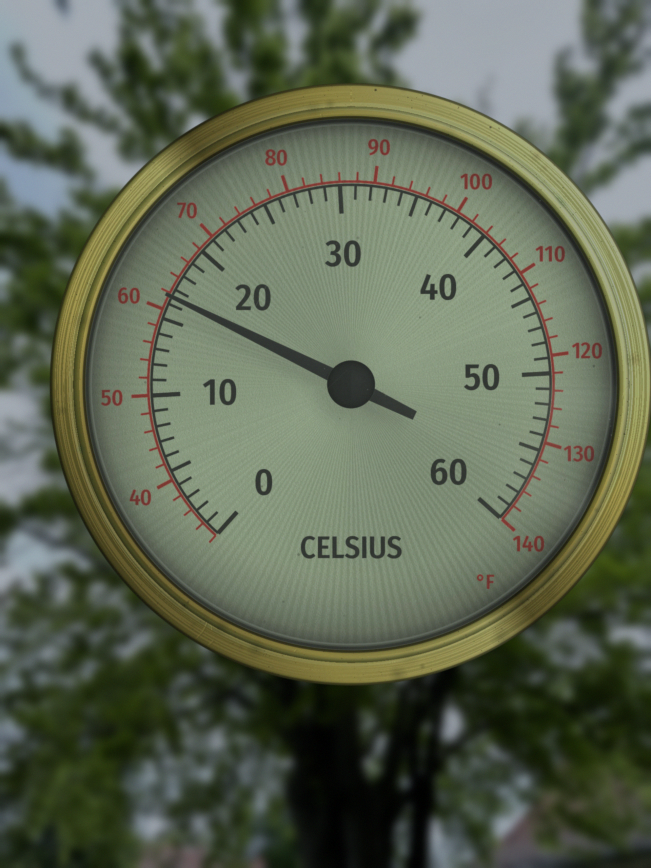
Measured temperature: 16.5 °C
